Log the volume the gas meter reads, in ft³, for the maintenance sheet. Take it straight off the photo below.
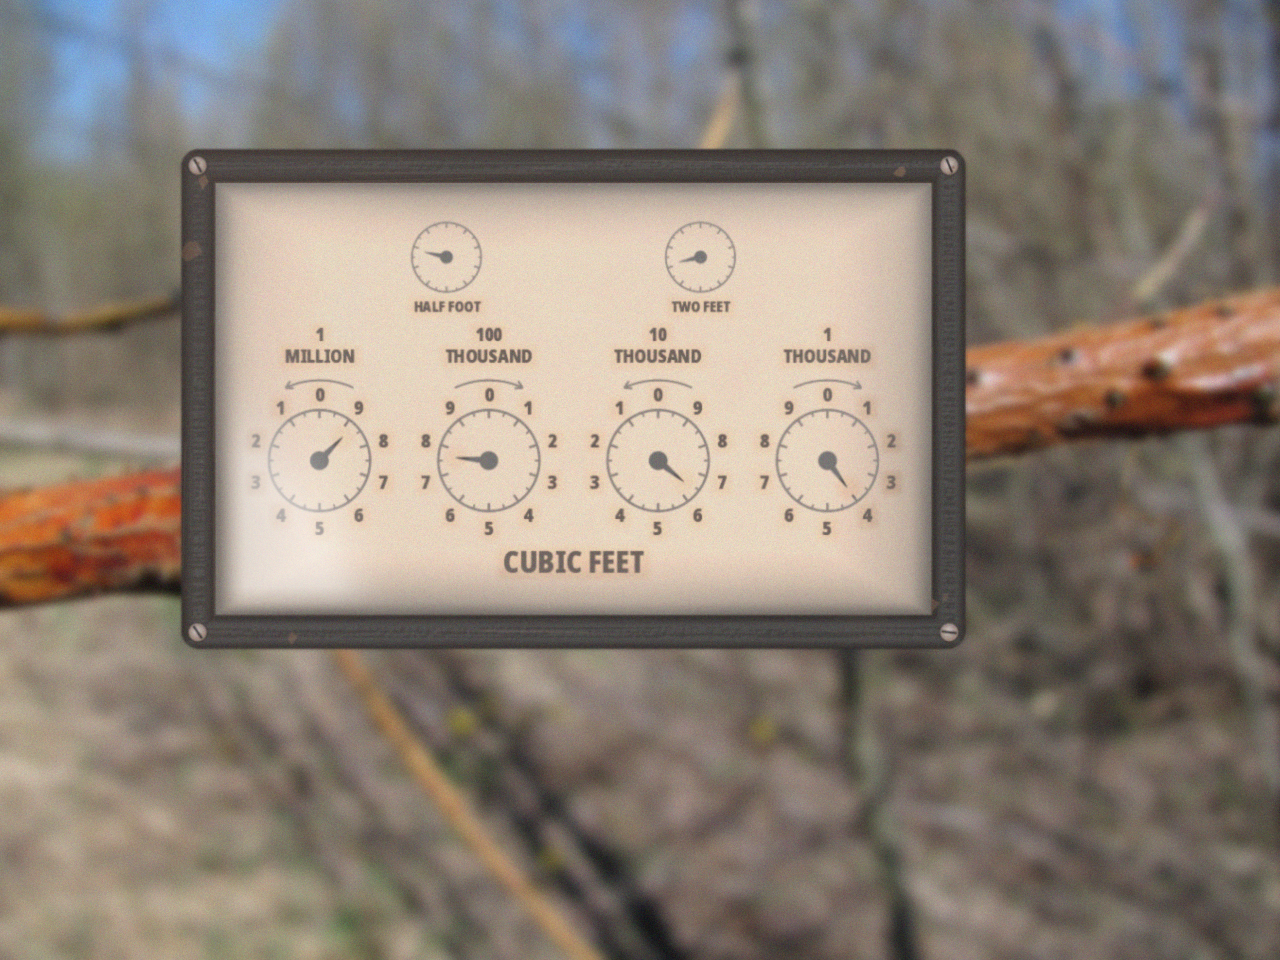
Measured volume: 876400 ft³
